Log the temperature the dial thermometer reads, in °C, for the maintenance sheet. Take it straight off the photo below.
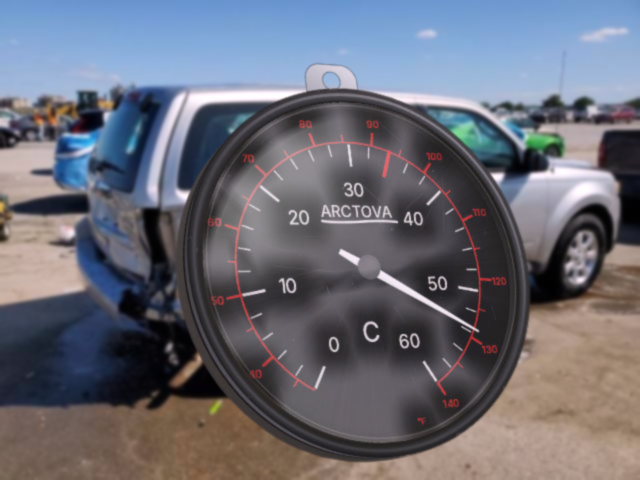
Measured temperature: 54 °C
